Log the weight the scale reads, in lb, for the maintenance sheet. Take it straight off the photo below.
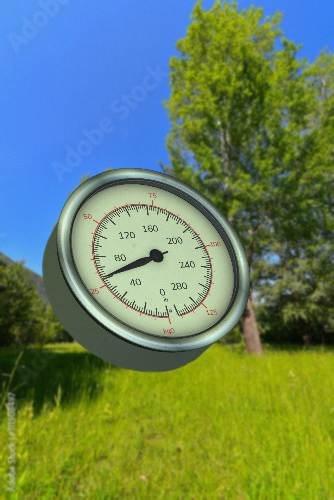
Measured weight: 60 lb
